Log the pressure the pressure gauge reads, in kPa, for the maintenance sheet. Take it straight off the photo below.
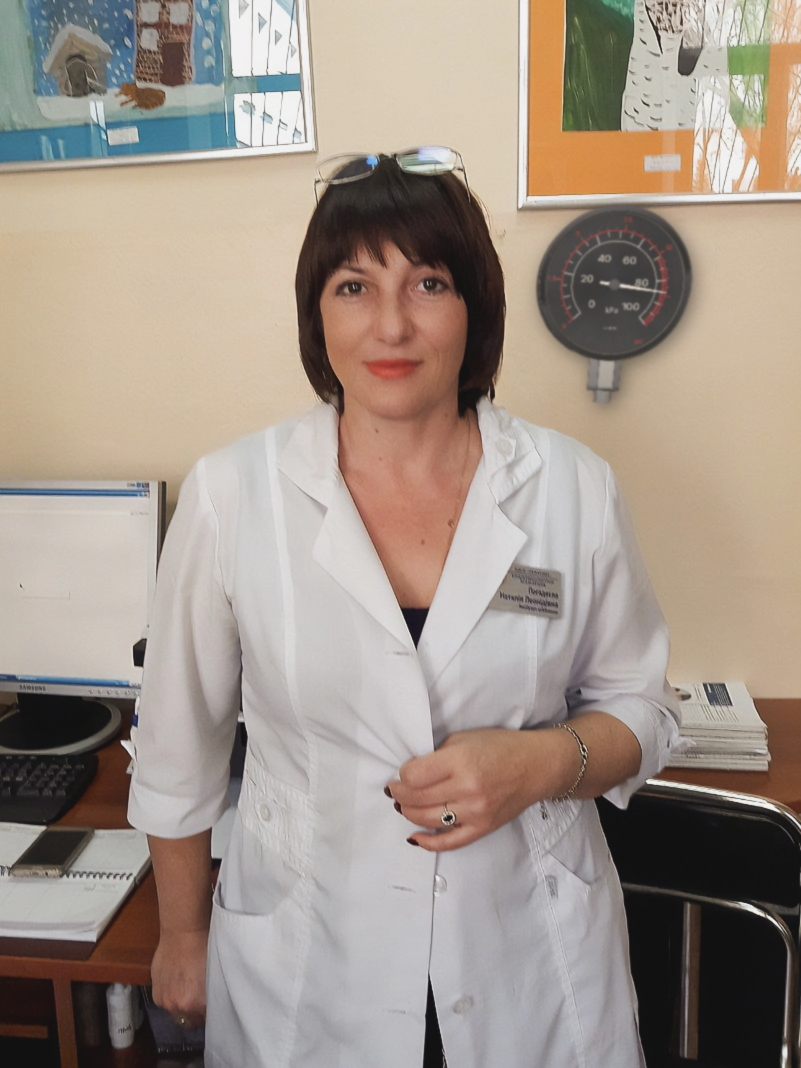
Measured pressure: 85 kPa
